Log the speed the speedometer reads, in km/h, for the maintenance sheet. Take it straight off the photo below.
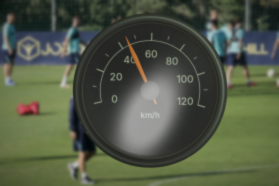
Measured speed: 45 km/h
